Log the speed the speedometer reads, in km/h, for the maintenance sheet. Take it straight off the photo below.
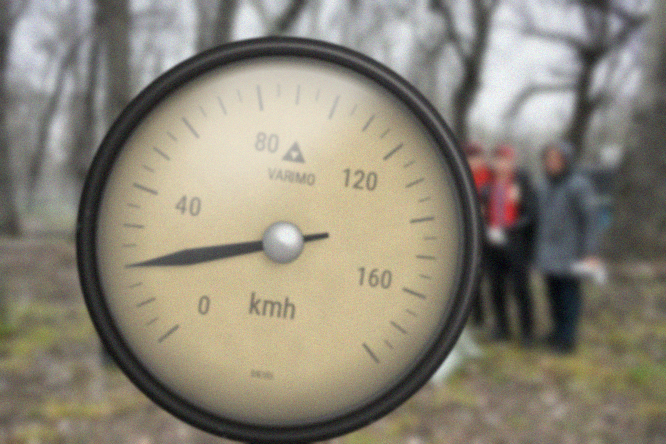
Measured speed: 20 km/h
